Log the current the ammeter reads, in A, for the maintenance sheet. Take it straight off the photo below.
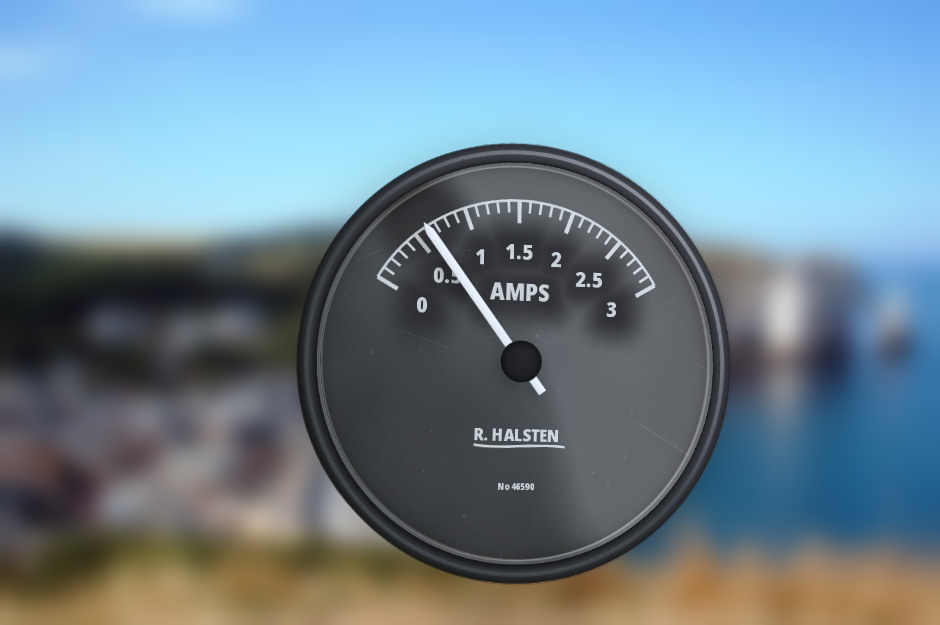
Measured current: 0.6 A
